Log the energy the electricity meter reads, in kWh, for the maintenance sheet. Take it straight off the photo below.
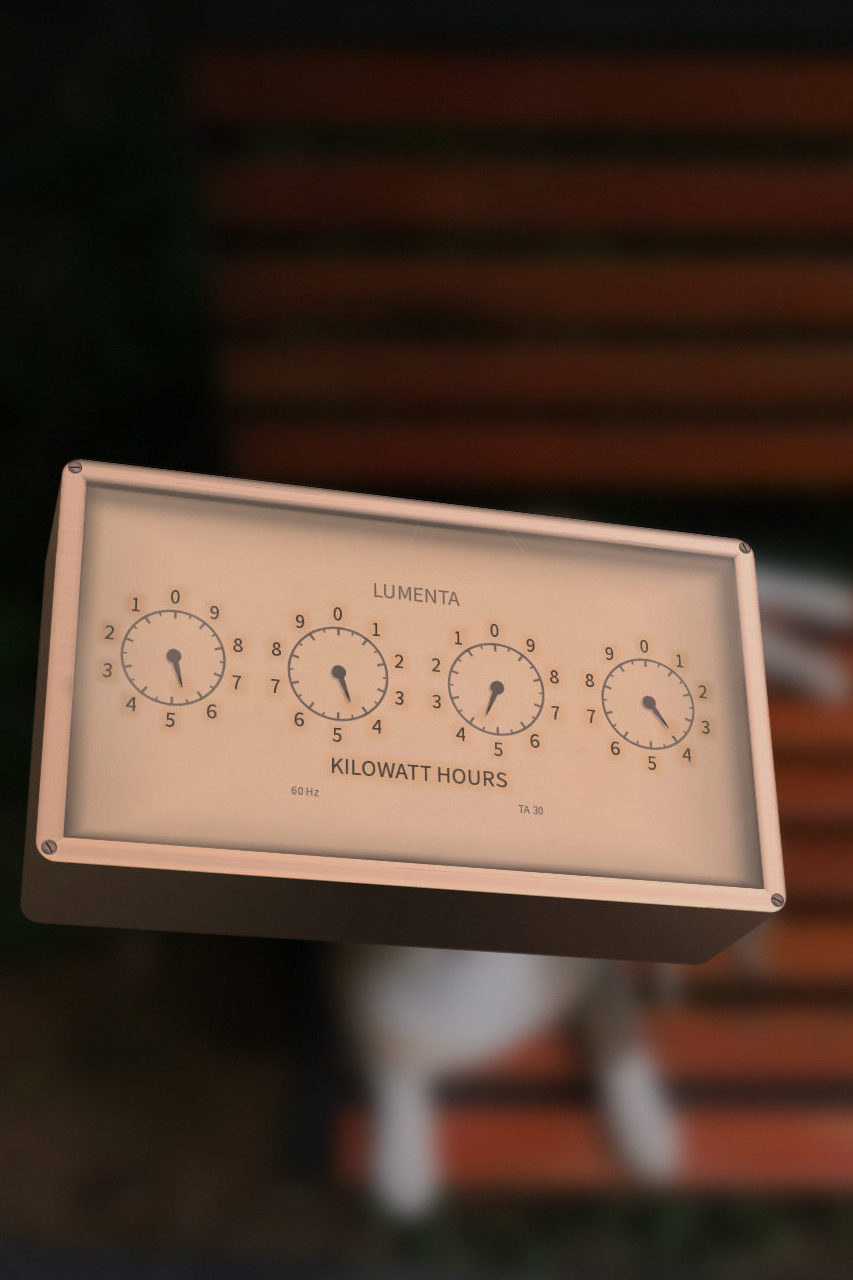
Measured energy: 5444 kWh
